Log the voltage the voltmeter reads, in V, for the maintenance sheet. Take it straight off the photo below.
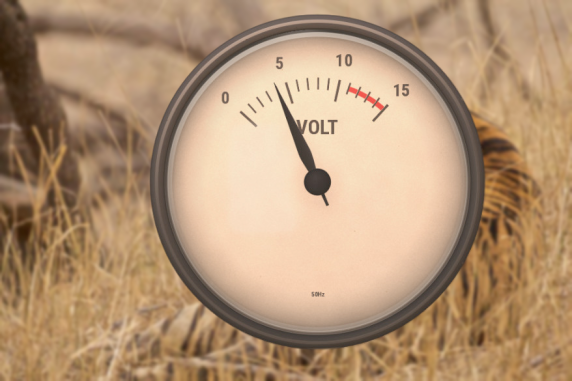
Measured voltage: 4 V
